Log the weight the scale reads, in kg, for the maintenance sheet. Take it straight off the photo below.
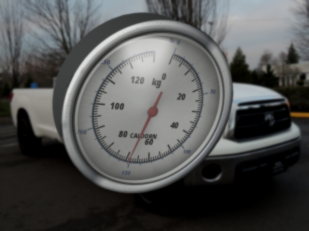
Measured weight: 70 kg
